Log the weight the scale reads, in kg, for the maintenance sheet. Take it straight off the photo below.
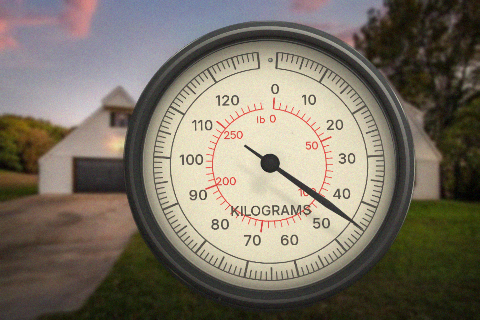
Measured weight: 45 kg
